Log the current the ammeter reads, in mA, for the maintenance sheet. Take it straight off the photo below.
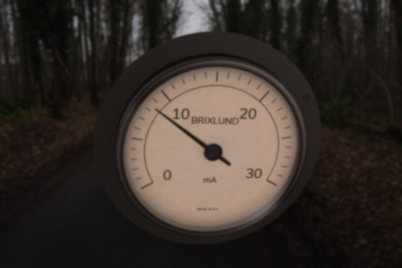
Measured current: 8.5 mA
